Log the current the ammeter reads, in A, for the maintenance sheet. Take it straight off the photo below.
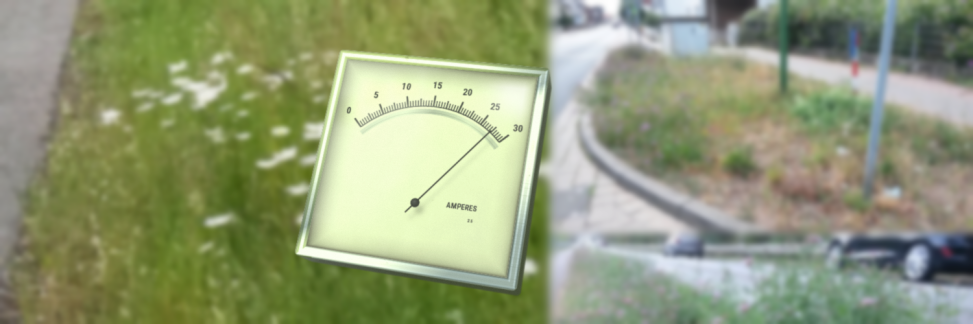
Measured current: 27.5 A
